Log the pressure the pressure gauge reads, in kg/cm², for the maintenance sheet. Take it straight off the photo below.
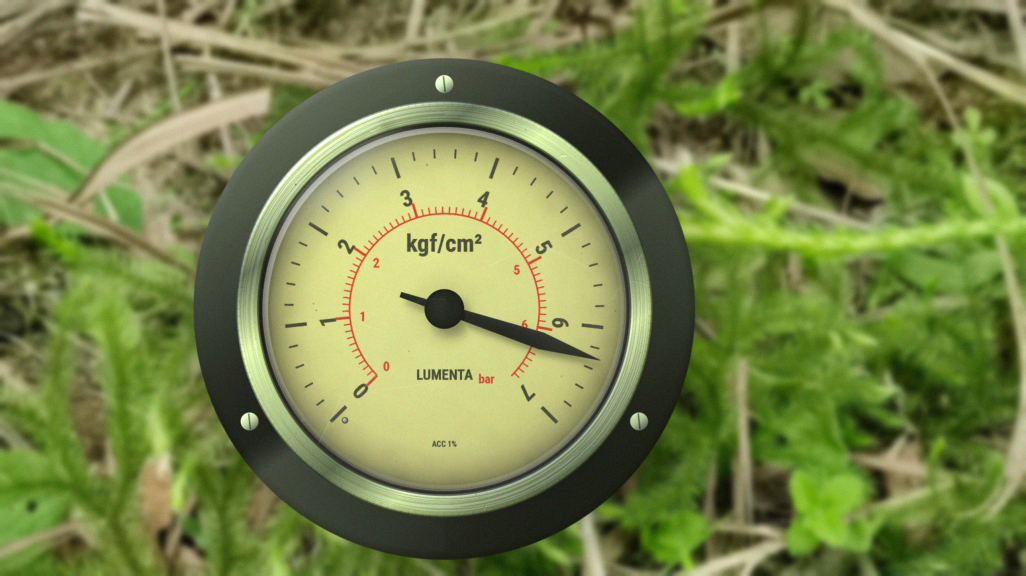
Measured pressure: 6.3 kg/cm²
